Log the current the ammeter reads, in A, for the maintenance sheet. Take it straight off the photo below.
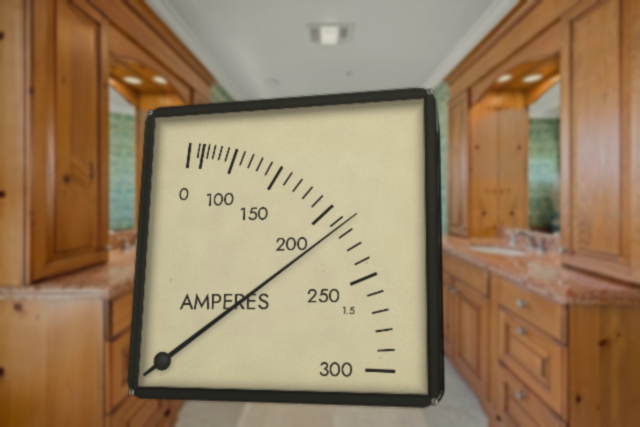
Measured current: 215 A
